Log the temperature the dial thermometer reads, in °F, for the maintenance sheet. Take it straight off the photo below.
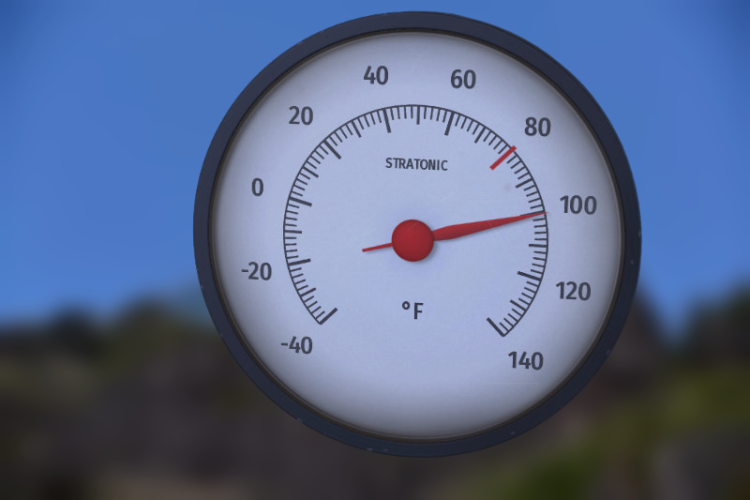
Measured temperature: 100 °F
